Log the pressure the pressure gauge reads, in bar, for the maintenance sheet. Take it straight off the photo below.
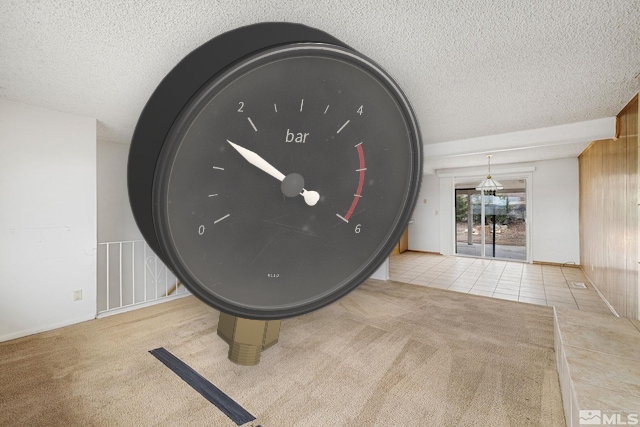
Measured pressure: 1.5 bar
